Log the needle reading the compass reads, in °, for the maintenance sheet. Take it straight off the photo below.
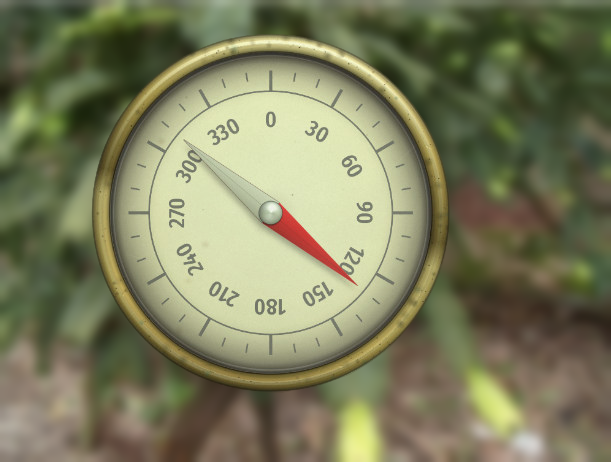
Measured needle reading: 130 °
